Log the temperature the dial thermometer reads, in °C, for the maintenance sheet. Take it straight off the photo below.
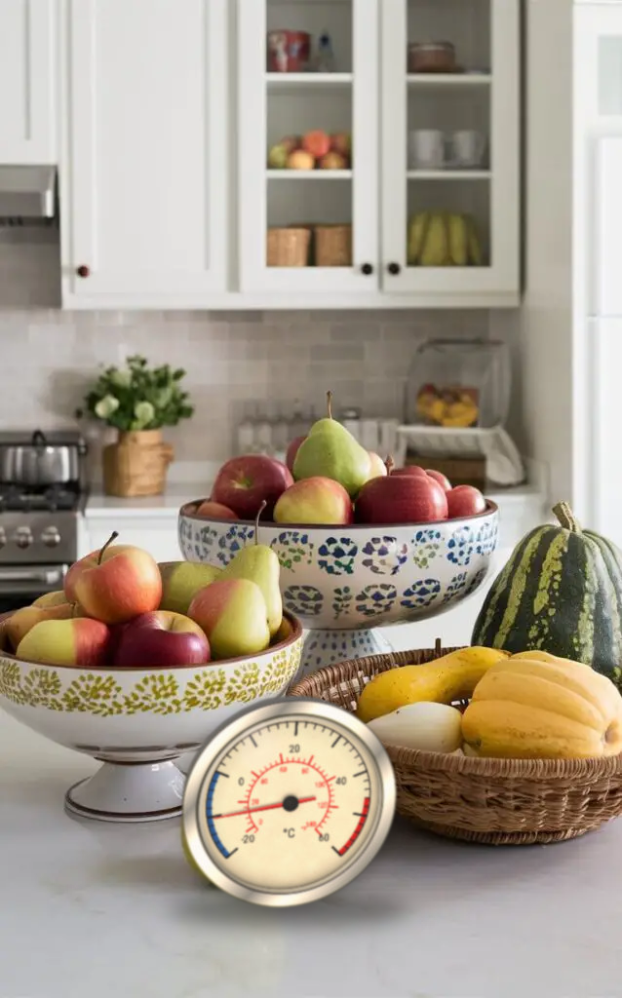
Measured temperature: -10 °C
